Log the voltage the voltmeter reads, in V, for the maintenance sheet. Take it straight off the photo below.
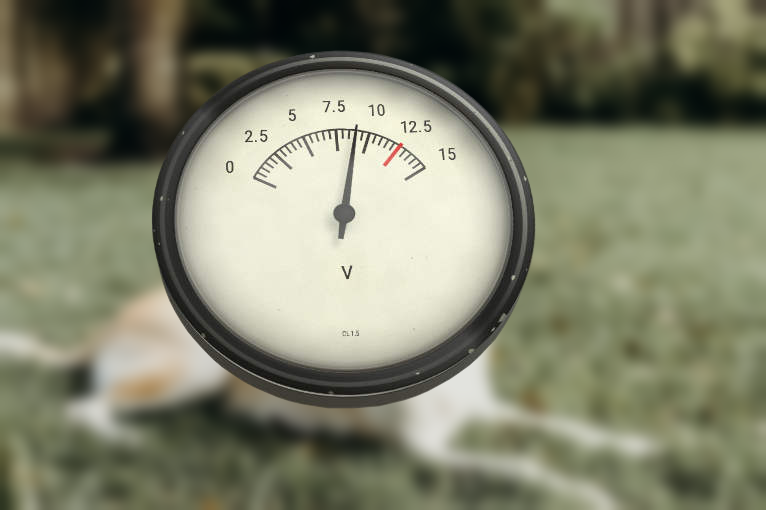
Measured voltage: 9 V
